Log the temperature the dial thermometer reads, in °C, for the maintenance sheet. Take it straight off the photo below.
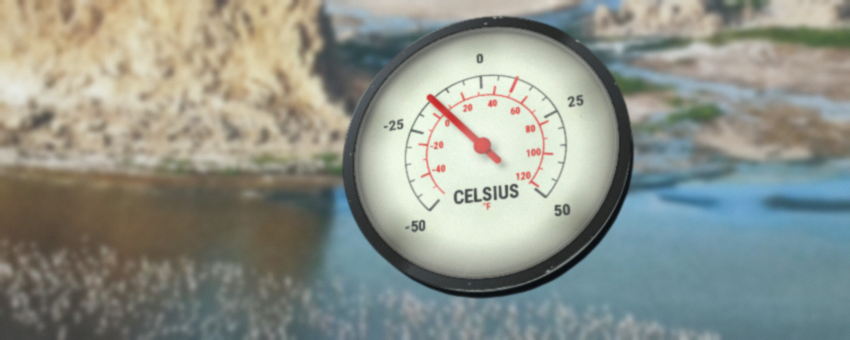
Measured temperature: -15 °C
